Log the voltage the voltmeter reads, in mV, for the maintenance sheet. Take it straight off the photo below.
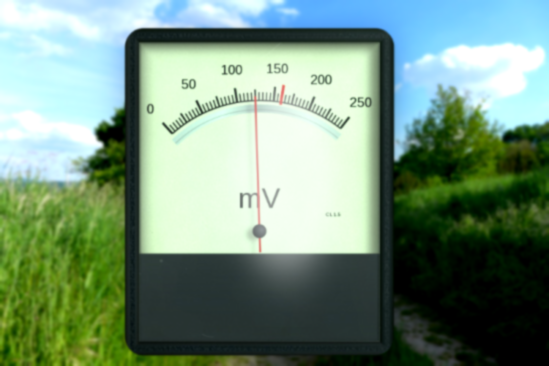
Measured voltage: 125 mV
